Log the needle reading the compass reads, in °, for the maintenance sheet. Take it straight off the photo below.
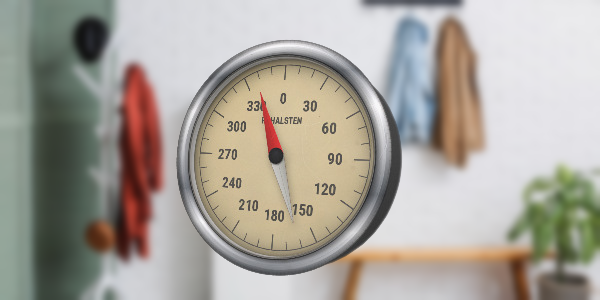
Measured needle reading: 340 °
